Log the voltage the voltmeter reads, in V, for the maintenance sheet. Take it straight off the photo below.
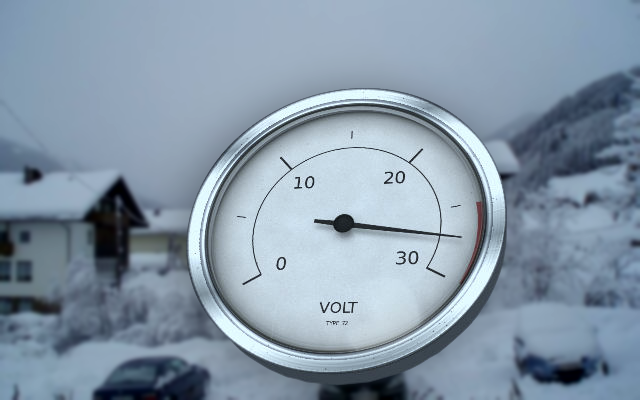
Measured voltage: 27.5 V
